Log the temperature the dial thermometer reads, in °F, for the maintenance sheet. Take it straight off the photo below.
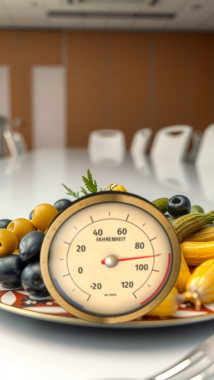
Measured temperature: 90 °F
